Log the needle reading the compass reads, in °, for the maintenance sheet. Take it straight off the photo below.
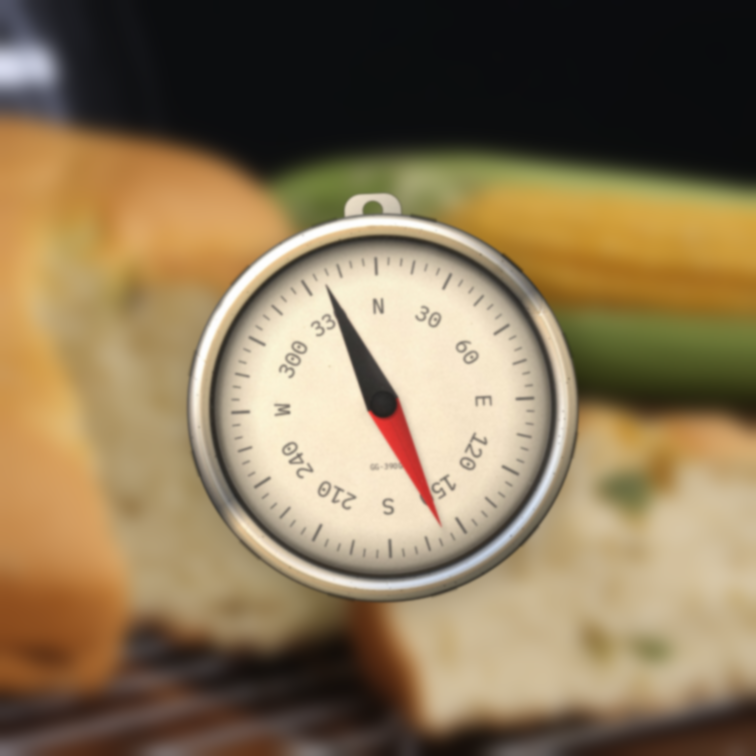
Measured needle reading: 157.5 °
